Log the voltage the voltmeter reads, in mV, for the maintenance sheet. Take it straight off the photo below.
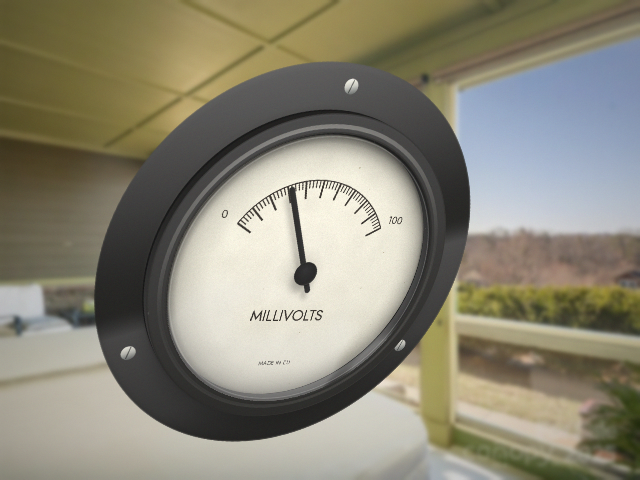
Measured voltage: 30 mV
